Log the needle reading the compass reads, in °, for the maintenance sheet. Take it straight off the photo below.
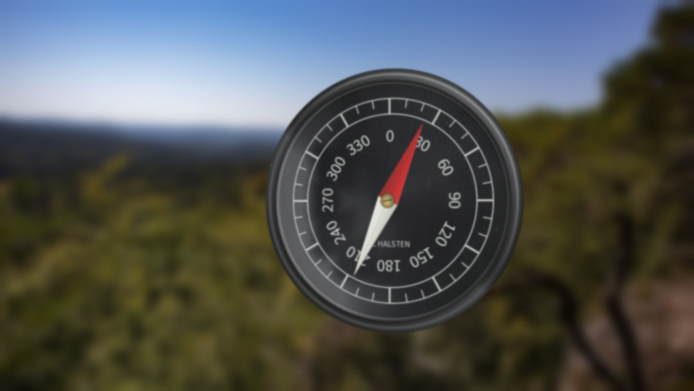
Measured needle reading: 25 °
